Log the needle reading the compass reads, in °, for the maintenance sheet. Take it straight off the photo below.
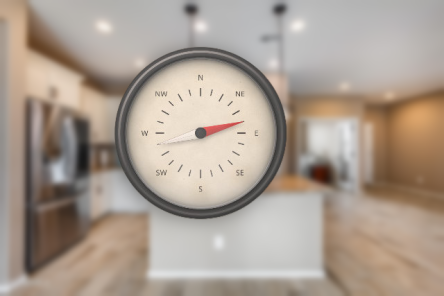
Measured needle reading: 75 °
